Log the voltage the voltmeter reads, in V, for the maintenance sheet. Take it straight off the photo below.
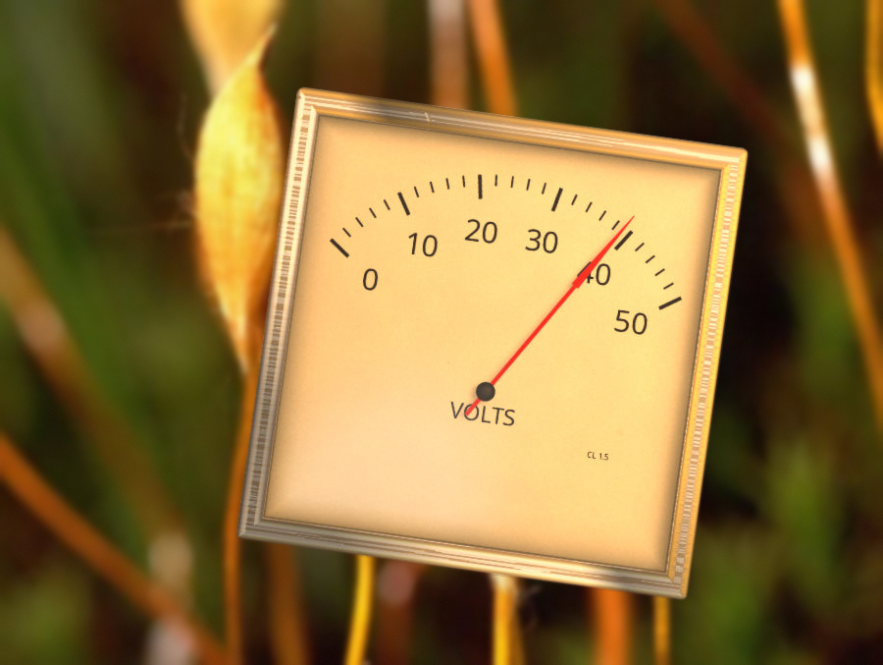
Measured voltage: 39 V
